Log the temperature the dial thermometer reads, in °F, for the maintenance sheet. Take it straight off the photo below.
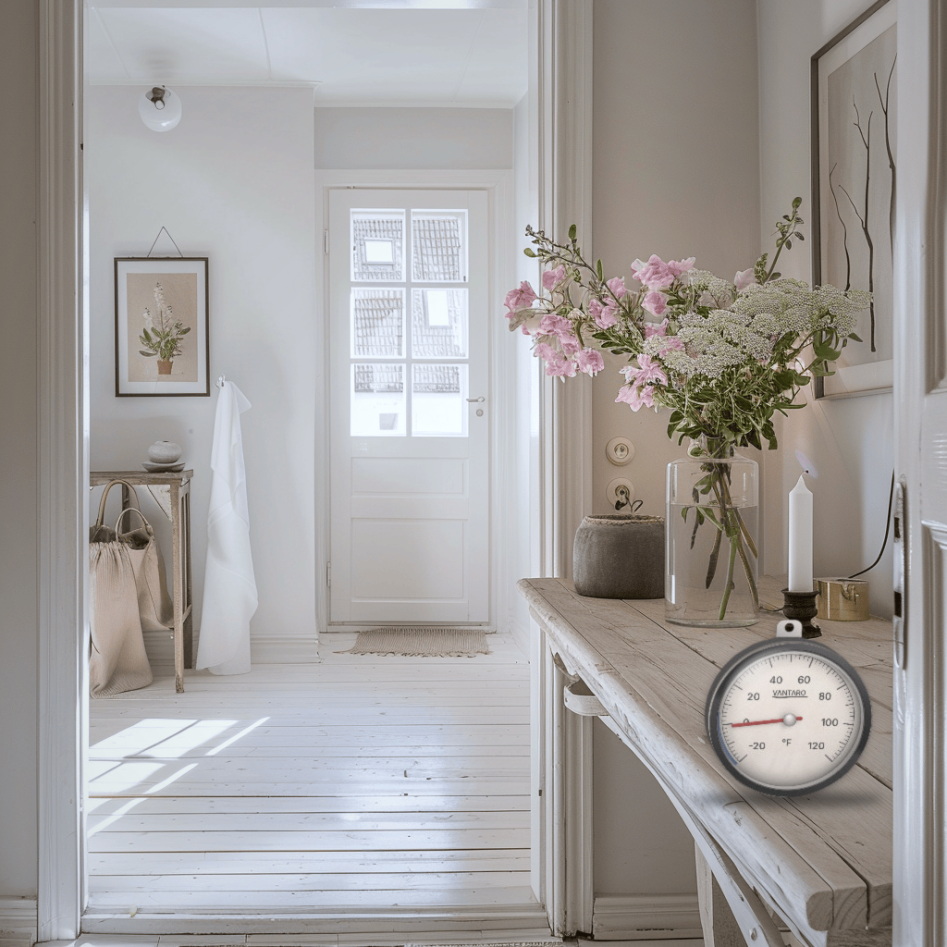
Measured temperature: 0 °F
